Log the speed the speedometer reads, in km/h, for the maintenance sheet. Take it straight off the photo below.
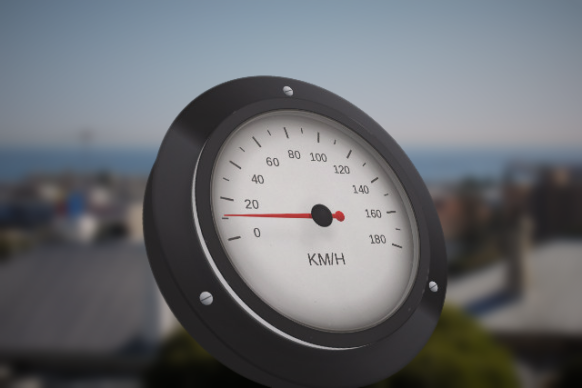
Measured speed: 10 km/h
